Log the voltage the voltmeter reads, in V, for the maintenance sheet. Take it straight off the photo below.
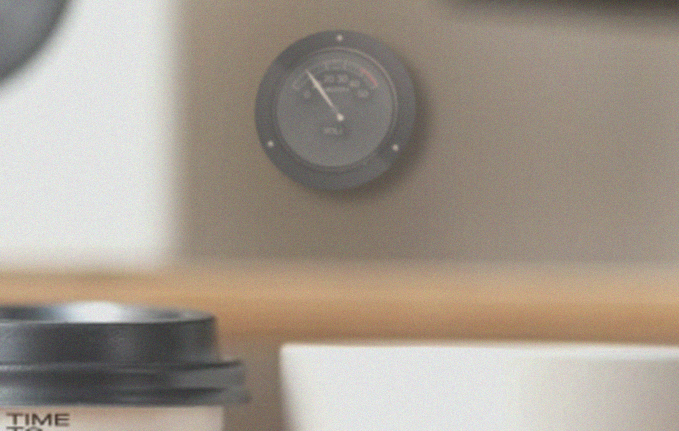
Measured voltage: 10 V
